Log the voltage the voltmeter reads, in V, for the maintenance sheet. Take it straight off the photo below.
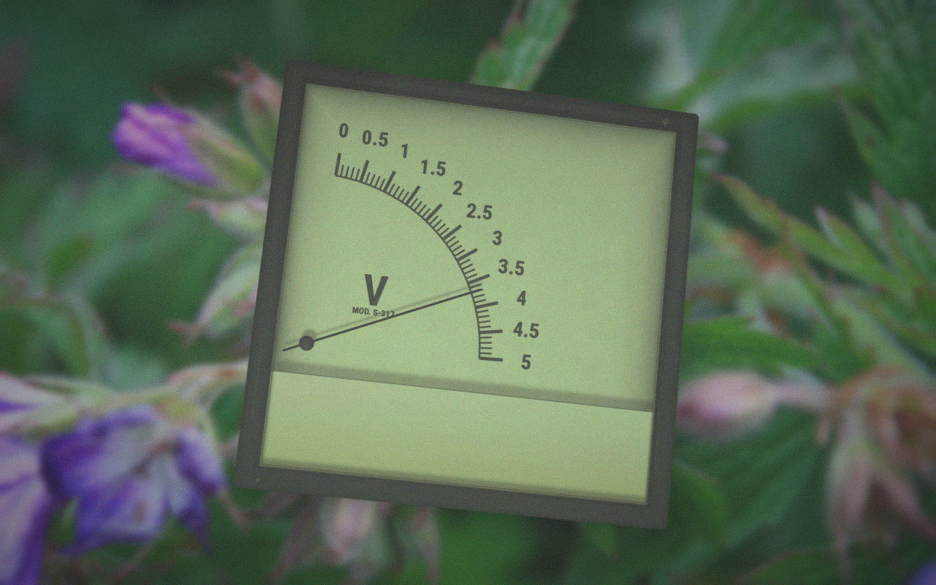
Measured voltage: 3.7 V
